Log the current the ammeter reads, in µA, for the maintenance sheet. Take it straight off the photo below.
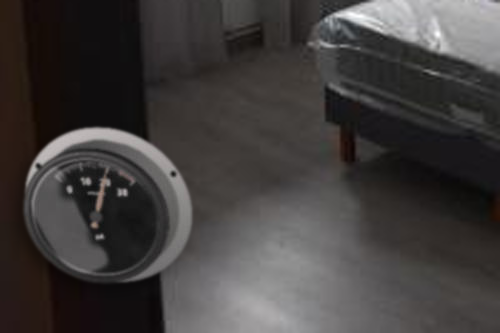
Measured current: 20 µA
